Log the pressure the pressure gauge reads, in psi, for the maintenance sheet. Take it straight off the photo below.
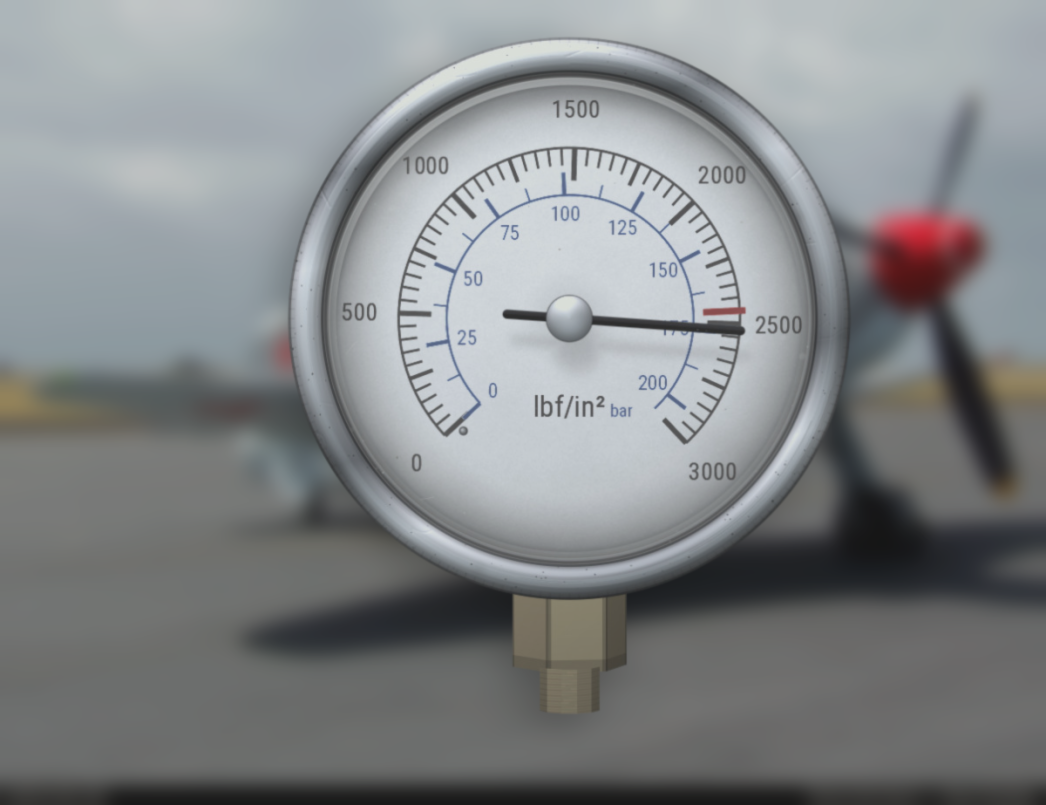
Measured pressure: 2525 psi
